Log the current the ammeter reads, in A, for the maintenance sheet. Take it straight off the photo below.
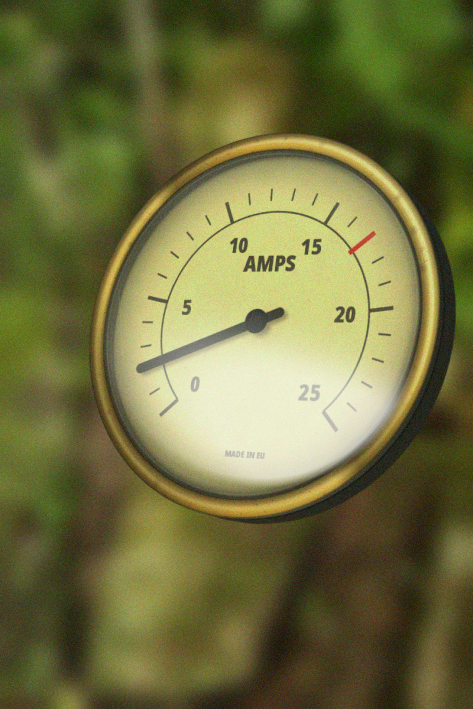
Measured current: 2 A
